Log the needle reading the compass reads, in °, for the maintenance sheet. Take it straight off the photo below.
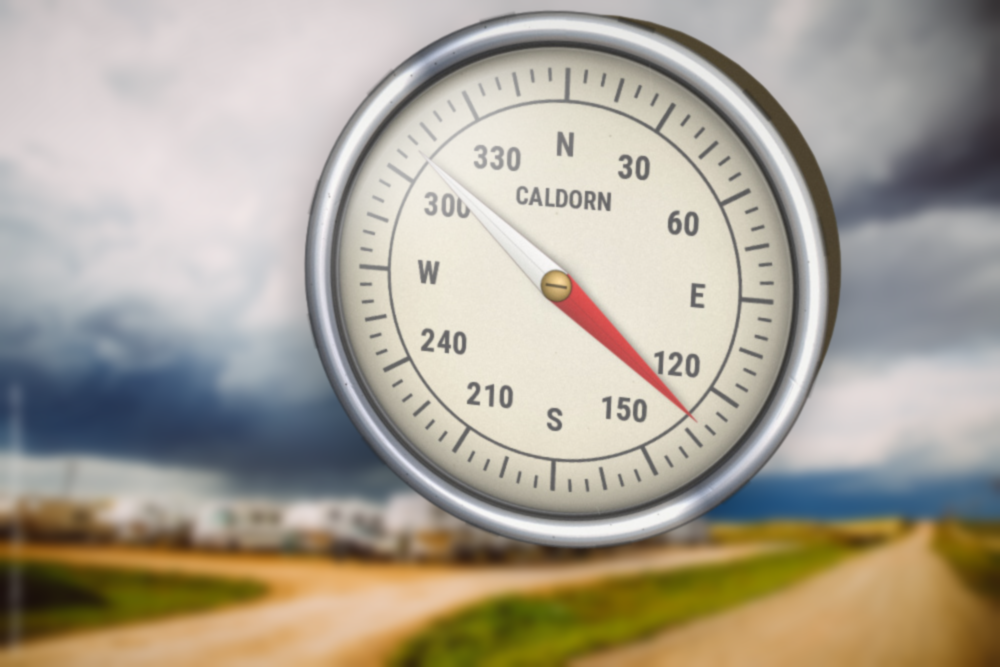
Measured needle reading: 130 °
